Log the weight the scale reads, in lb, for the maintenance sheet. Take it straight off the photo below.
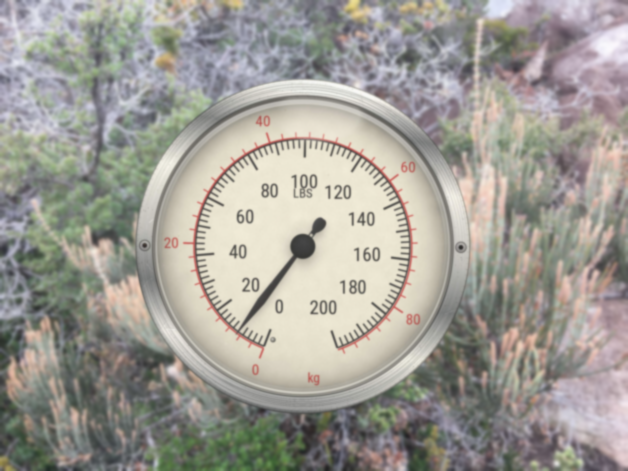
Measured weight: 10 lb
